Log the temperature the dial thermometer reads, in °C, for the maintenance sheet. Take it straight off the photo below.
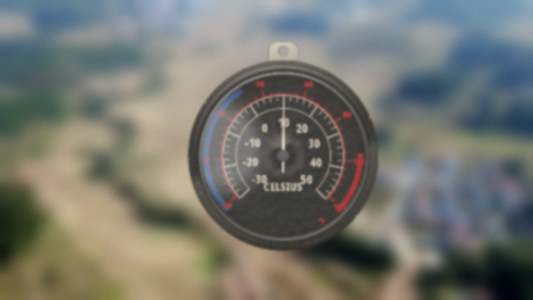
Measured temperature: 10 °C
